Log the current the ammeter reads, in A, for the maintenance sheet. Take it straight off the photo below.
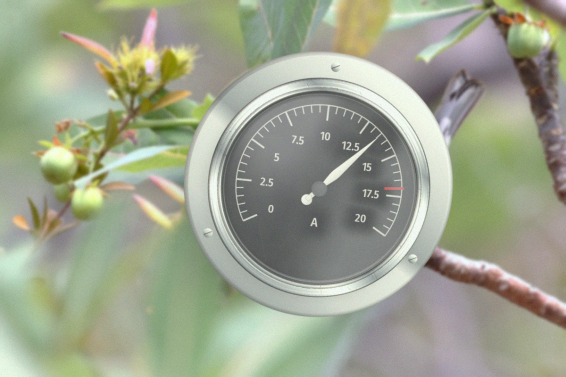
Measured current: 13.5 A
